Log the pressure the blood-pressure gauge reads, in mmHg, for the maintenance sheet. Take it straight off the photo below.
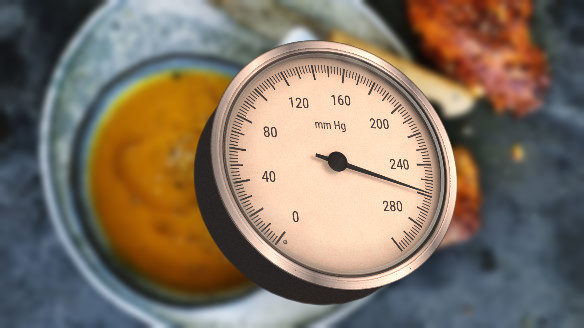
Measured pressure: 260 mmHg
